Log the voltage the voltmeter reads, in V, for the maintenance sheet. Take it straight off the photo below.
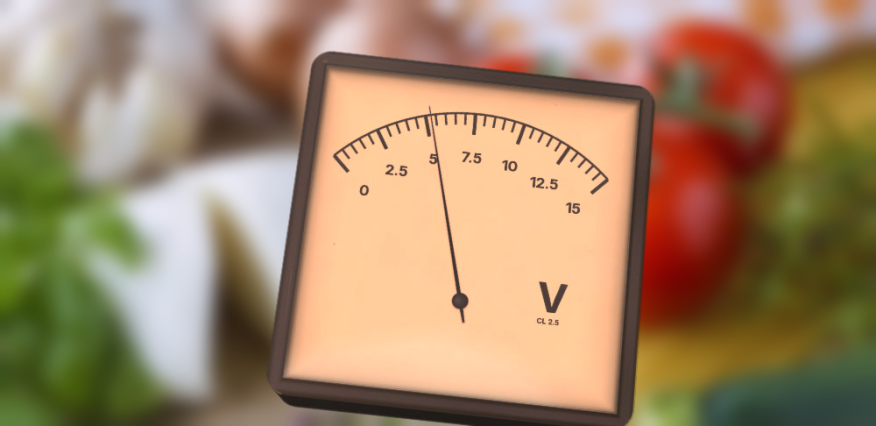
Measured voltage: 5.25 V
